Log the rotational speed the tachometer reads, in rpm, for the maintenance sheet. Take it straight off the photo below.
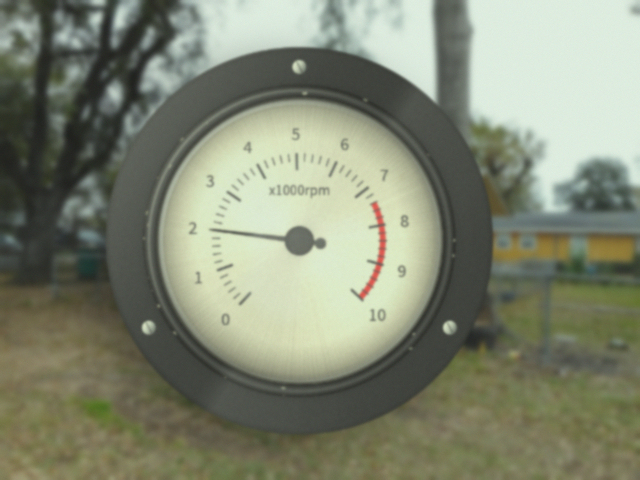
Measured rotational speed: 2000 rpm
